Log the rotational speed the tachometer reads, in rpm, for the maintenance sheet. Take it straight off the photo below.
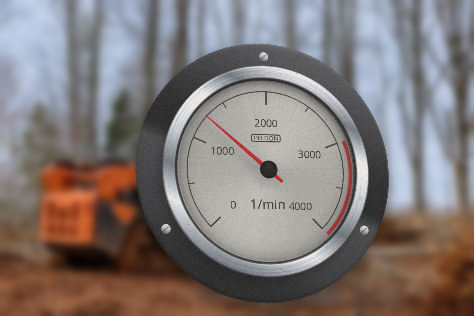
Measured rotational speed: 1250 rpm
